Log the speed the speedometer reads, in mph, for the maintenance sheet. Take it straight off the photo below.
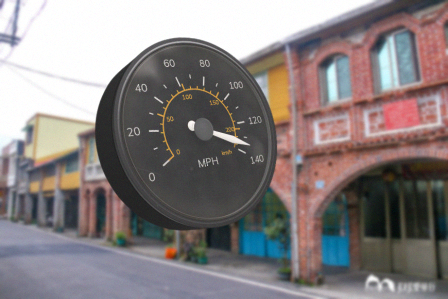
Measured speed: 135 mph
